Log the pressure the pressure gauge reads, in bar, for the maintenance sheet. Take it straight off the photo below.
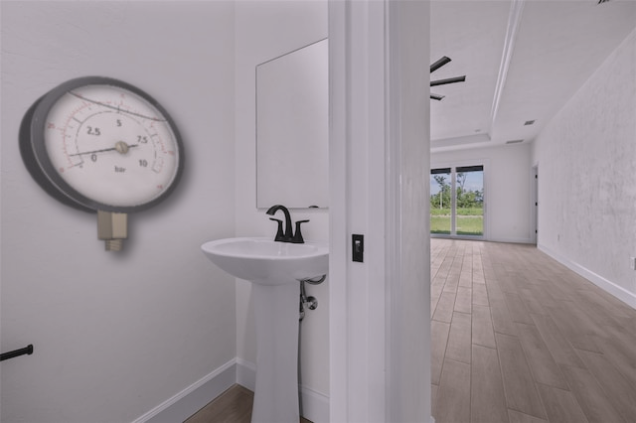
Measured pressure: 0.5 bar
